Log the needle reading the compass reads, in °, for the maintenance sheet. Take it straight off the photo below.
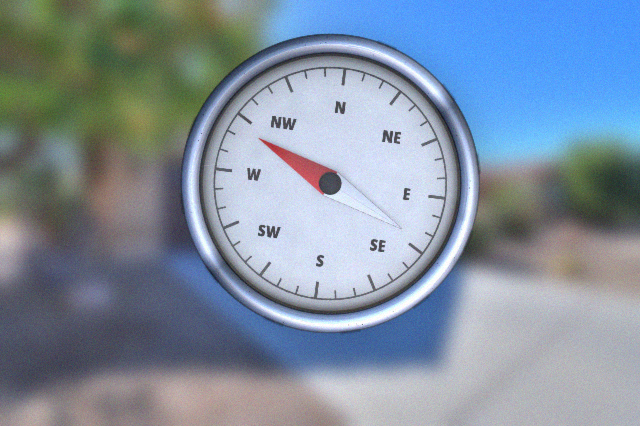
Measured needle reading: 295 °
